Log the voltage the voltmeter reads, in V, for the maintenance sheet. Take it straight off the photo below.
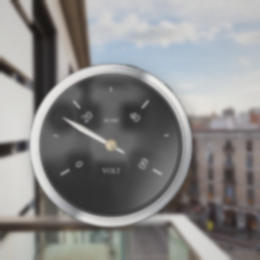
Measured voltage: 15 V
